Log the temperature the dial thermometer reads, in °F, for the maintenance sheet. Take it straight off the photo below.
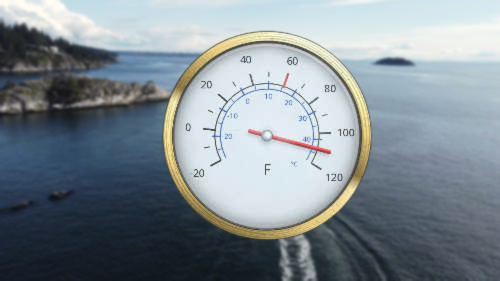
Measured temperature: 110 °F
